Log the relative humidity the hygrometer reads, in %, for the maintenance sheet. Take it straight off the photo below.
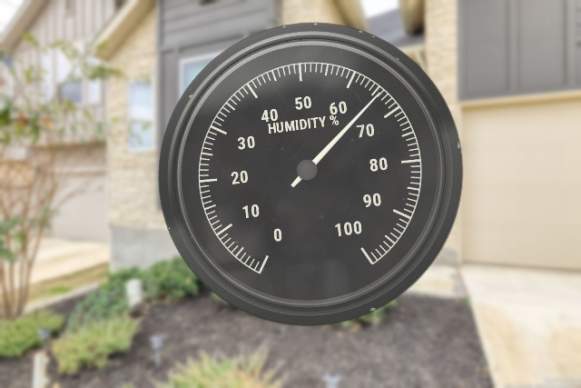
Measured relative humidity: 66 %
